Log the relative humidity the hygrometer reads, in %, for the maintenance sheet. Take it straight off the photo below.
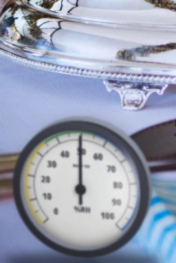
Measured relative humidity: 50 %
